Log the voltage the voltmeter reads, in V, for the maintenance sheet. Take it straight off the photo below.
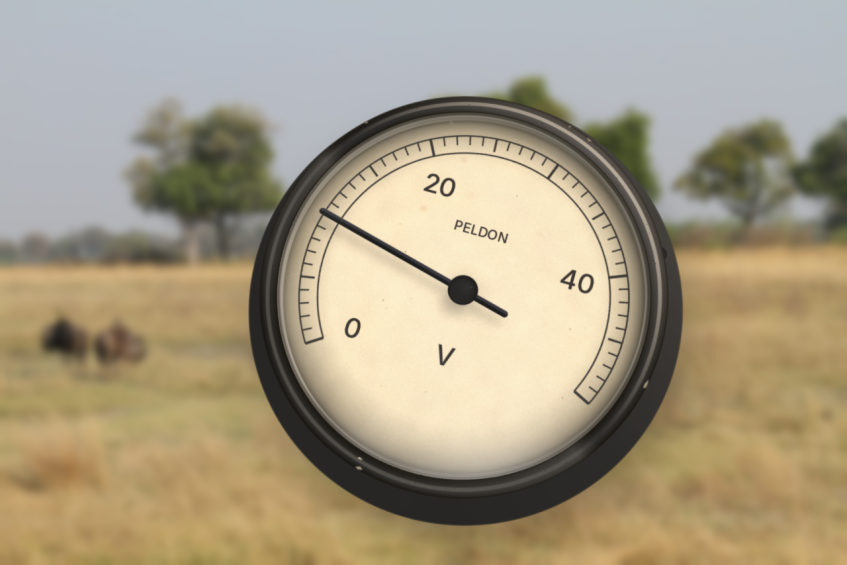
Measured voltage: 10 V
